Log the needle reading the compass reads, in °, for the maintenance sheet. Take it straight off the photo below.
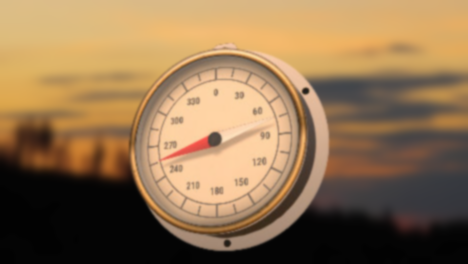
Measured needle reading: 255 °
